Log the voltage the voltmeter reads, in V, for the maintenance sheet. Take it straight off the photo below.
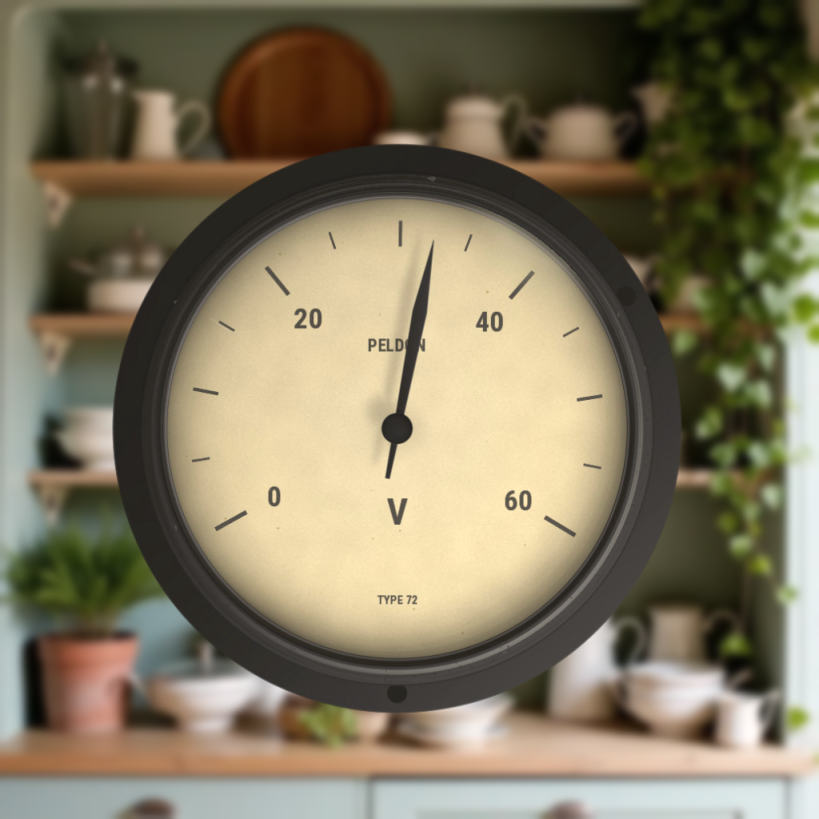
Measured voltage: 32.5 V
